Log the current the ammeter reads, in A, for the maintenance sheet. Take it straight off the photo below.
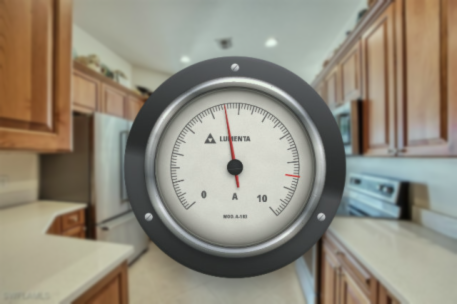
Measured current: 4.5 A
